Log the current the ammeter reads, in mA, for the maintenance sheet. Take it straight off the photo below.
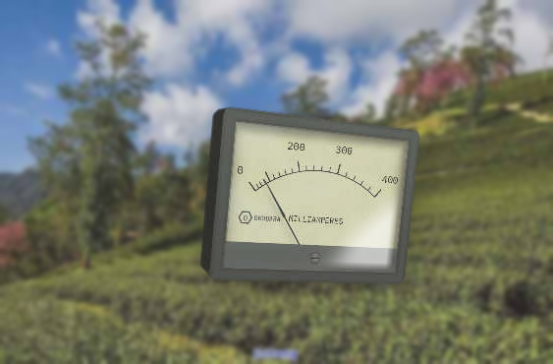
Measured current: 80 mA
